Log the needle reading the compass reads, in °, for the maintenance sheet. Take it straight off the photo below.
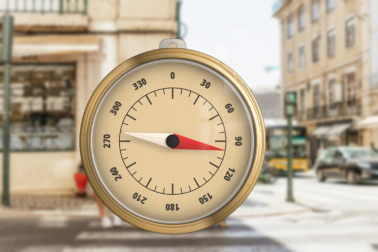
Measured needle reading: 100 °
